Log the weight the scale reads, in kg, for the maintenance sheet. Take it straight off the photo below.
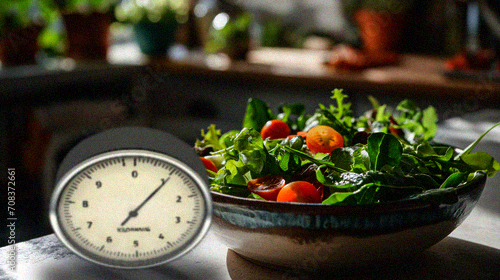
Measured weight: 1 kg
